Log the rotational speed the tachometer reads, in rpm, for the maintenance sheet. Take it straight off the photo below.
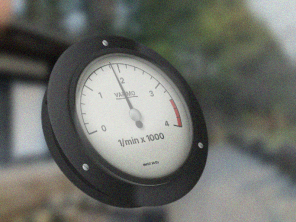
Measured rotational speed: 1800 rpm
